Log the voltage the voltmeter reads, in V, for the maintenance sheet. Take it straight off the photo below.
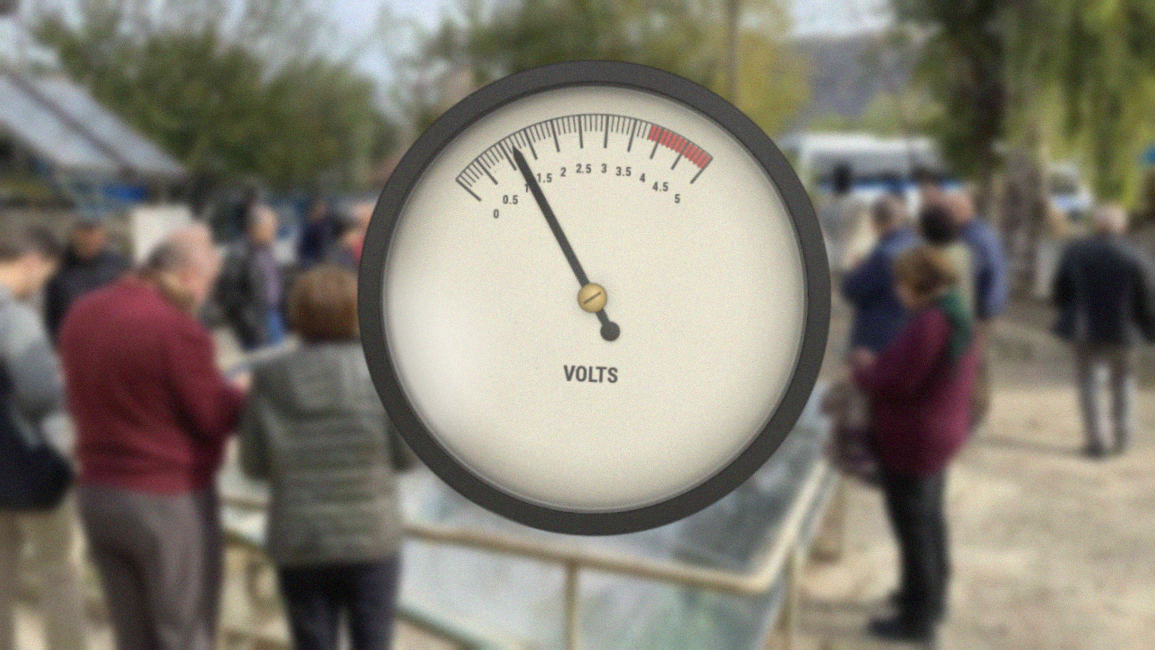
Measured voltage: 1.2 V
